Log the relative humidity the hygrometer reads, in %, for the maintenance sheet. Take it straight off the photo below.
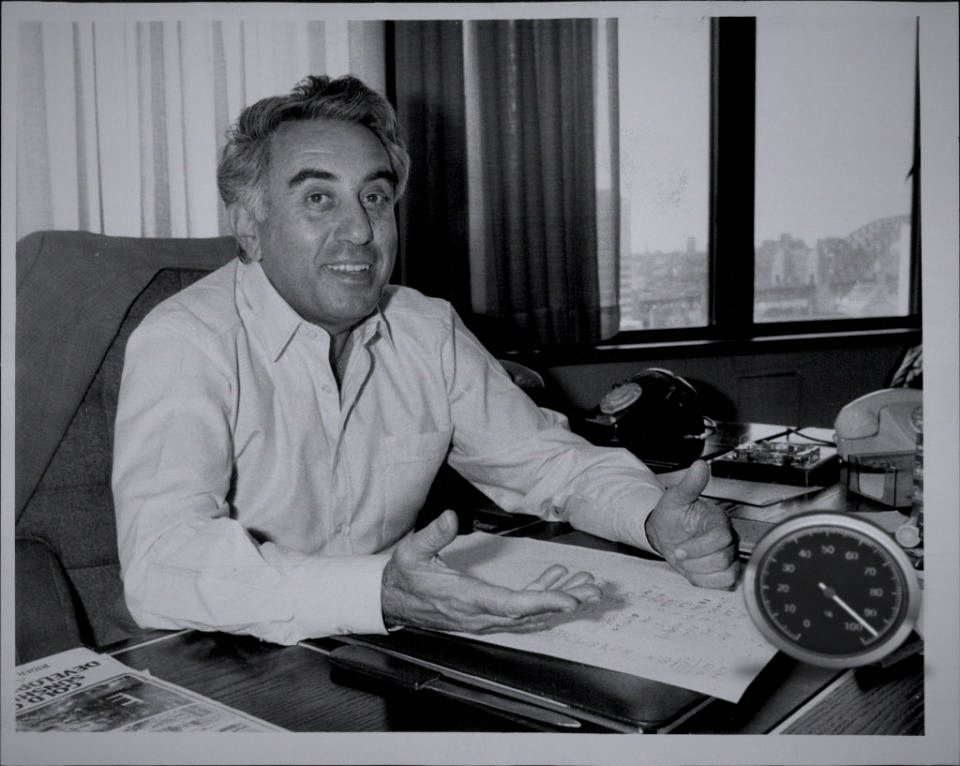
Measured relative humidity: 95 %
